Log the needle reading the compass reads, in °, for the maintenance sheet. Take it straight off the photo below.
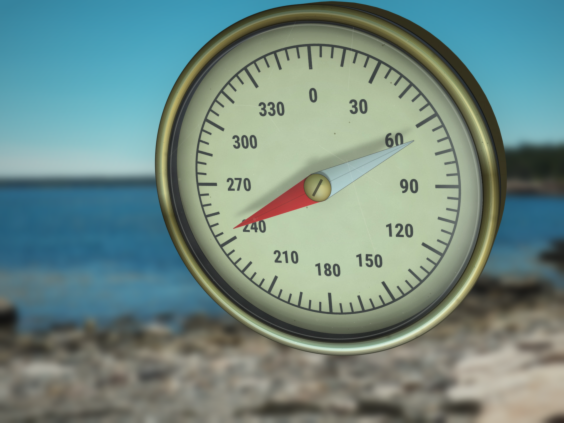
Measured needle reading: 245 °
